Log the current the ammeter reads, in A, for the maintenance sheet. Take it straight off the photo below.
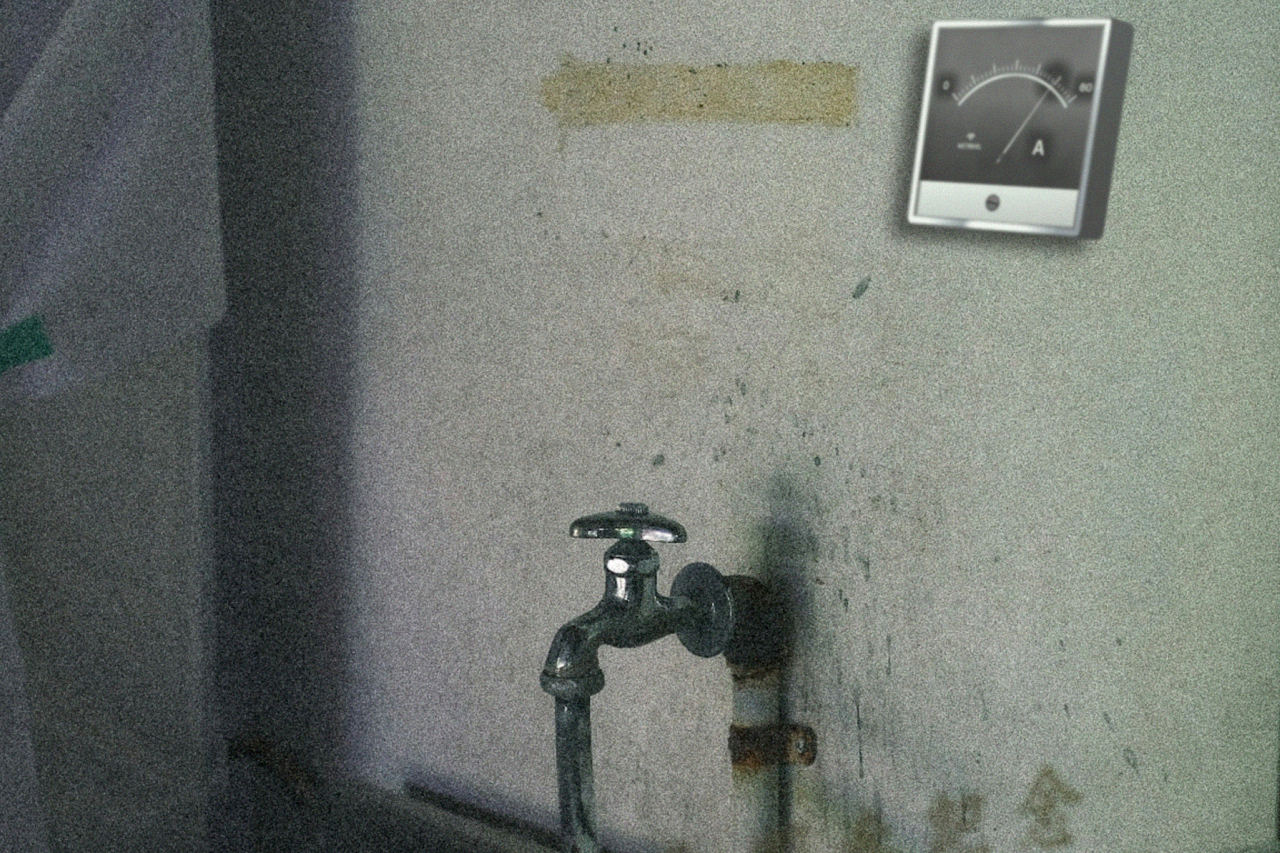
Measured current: 50 A
